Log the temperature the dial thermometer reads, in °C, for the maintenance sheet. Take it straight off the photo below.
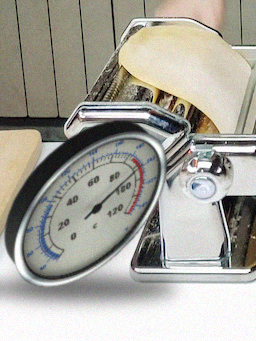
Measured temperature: 90 °C
